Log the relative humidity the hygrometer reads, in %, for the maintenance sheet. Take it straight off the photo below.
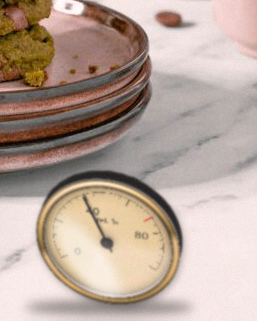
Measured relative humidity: 40 %
